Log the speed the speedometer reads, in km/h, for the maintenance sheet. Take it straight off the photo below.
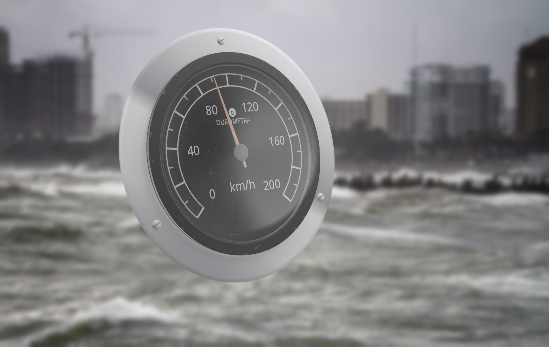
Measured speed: 90 km/h
